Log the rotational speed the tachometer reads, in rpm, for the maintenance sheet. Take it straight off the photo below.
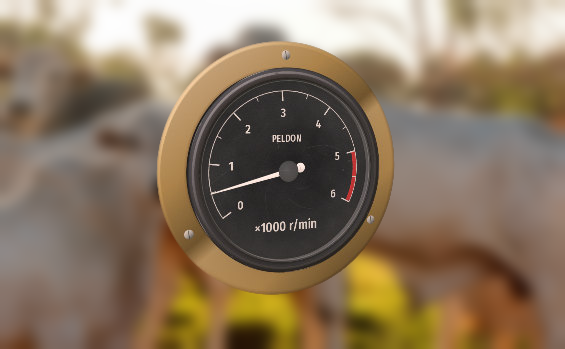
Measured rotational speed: 500 rpm
